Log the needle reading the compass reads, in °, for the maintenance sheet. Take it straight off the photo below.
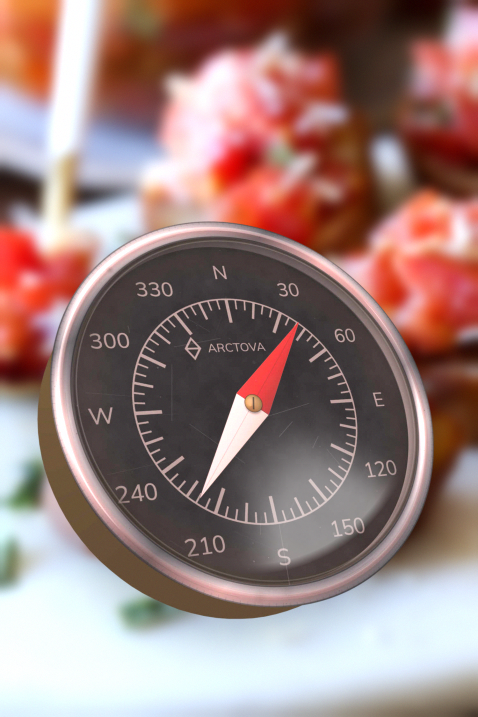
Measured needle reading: 40 °
